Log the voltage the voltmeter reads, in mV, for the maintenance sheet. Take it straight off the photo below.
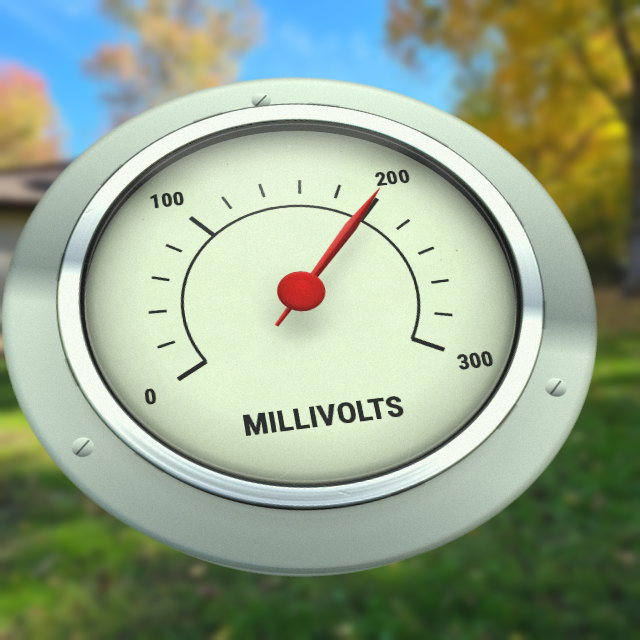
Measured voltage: 200 mV
